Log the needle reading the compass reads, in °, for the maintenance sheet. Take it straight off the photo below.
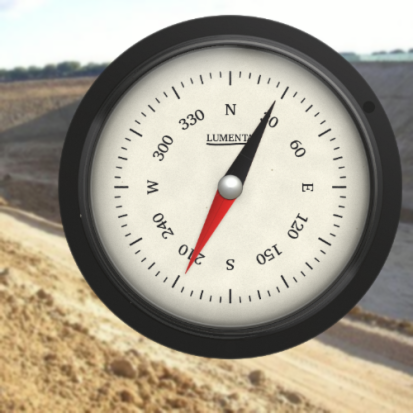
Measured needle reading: 207.5 °
